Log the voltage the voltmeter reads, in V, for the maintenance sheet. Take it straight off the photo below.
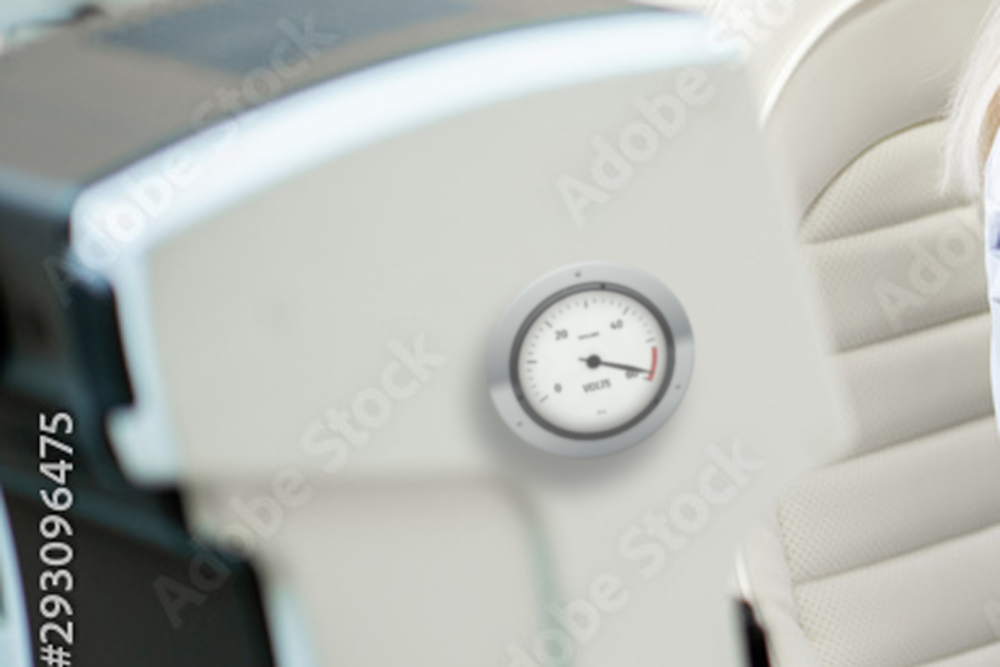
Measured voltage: 58 V
